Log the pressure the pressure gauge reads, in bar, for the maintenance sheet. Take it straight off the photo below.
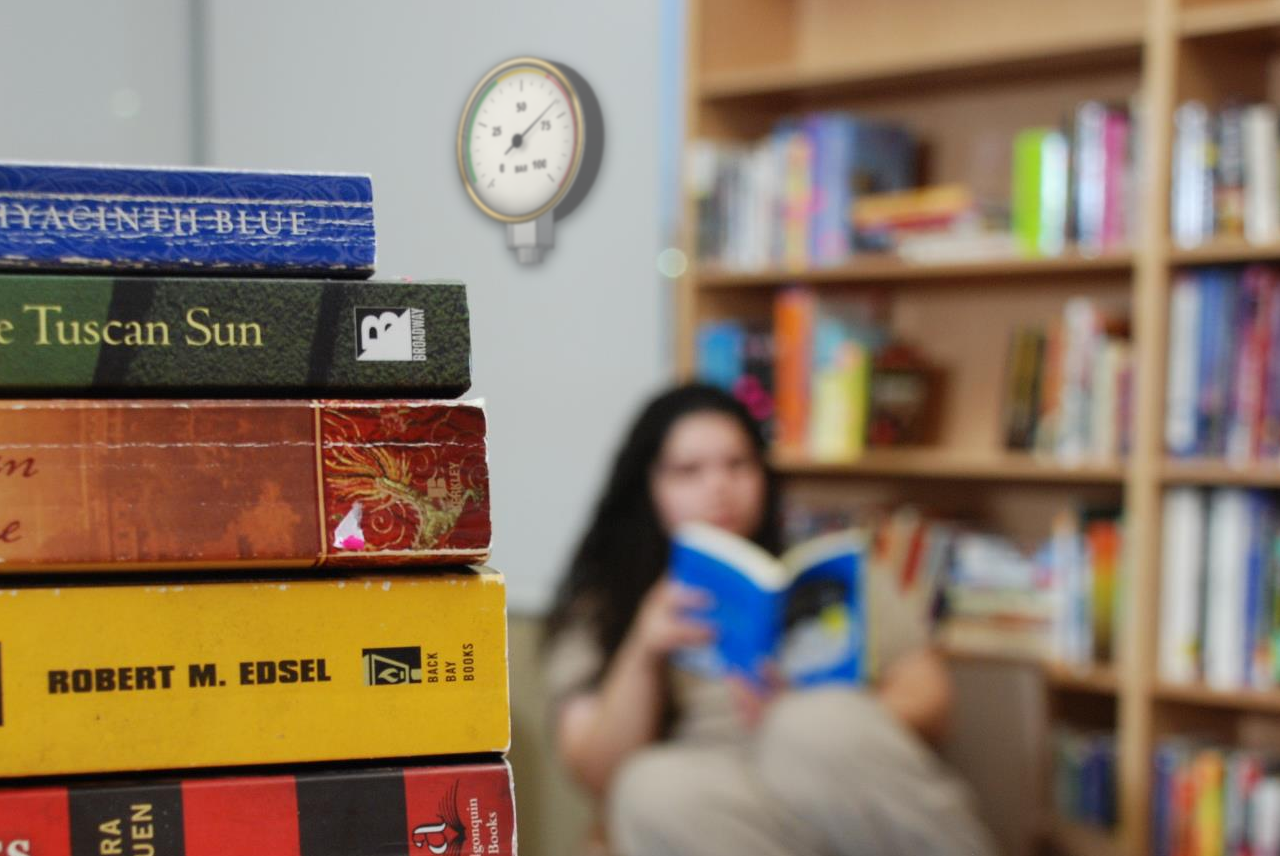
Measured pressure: 70 bar
